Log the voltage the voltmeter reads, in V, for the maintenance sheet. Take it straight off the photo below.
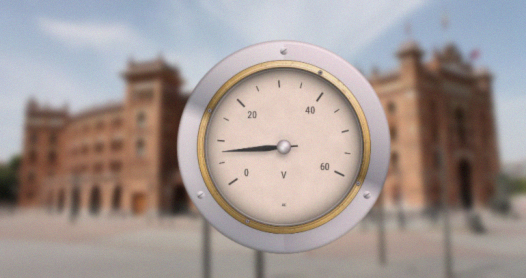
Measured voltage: 7.5 V
